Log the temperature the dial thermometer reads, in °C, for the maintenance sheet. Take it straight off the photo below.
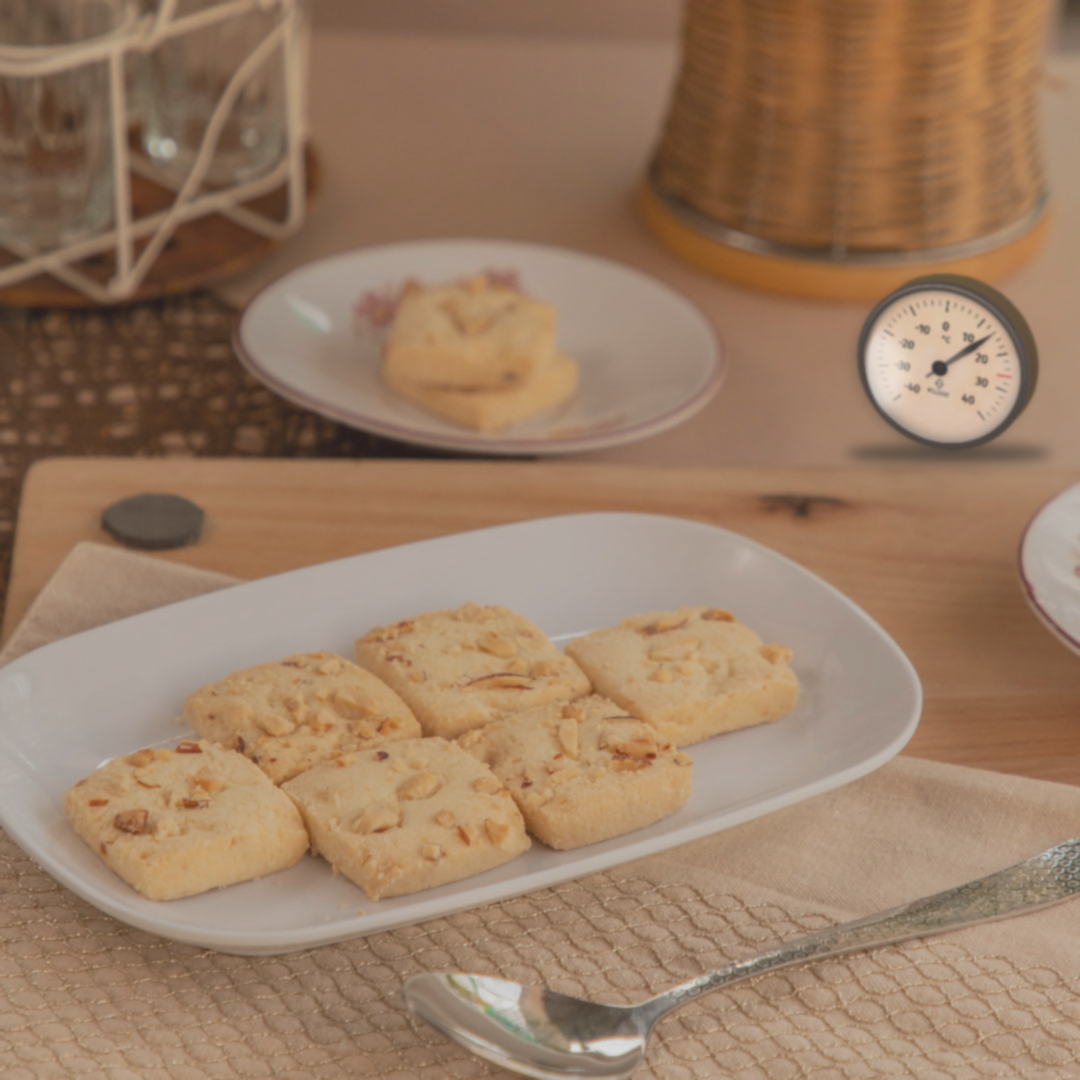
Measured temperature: 14 °C
